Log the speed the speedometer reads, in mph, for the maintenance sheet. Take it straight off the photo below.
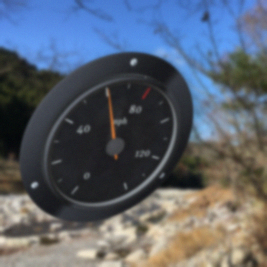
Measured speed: 60 mph
